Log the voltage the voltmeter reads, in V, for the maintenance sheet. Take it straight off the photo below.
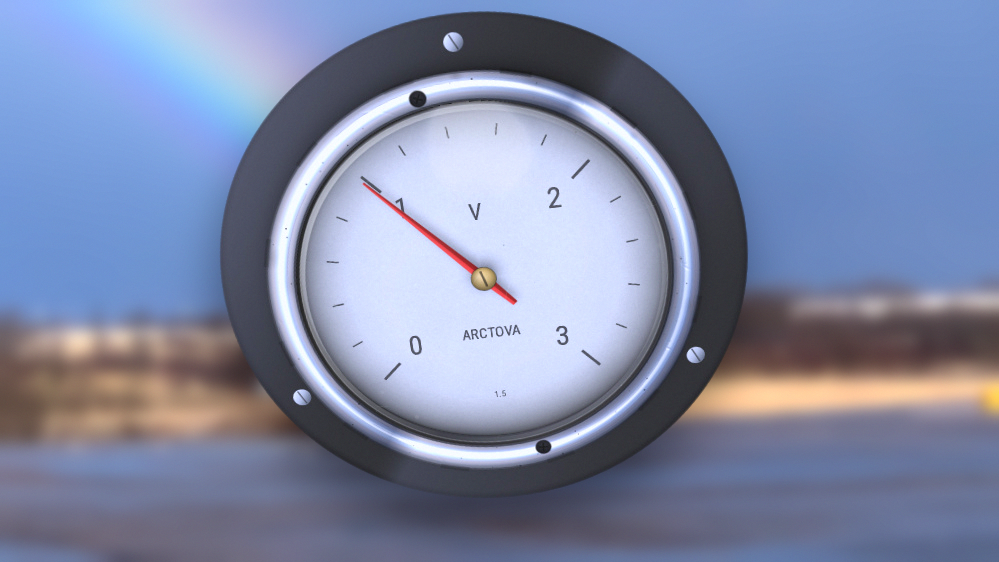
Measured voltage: 1 V
